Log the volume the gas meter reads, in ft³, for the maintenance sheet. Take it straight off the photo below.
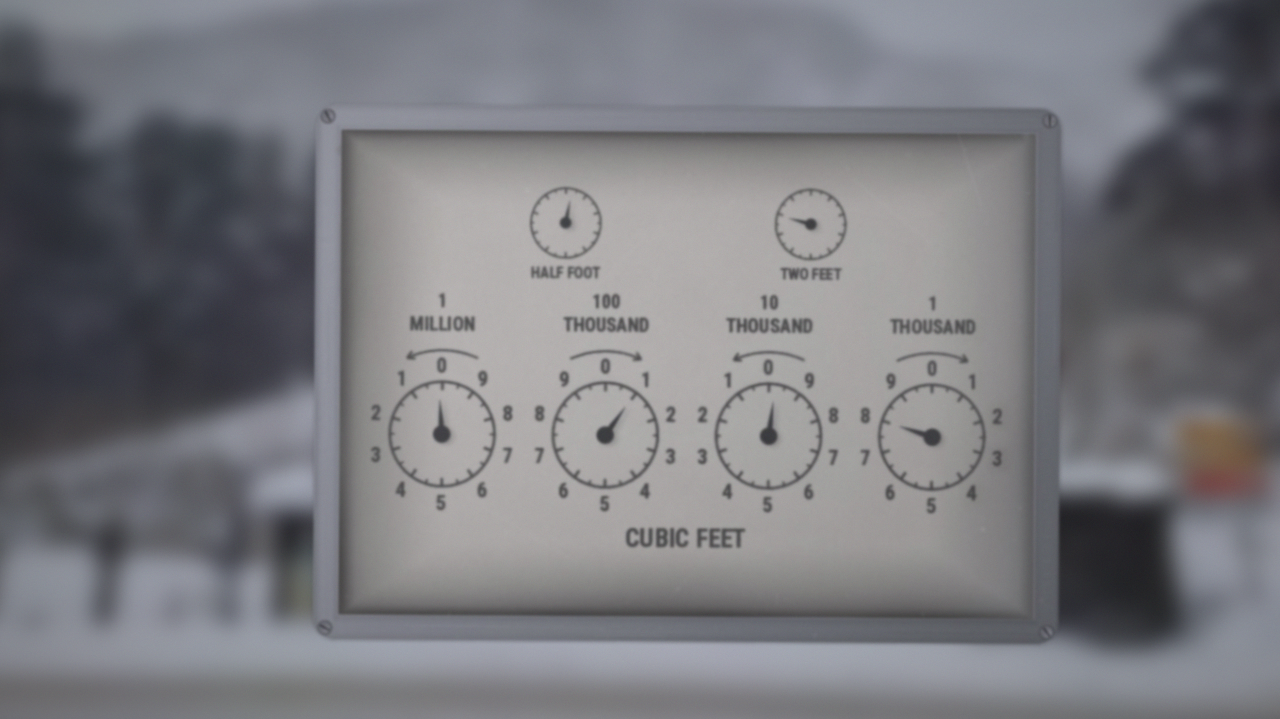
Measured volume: 9800 ft³
